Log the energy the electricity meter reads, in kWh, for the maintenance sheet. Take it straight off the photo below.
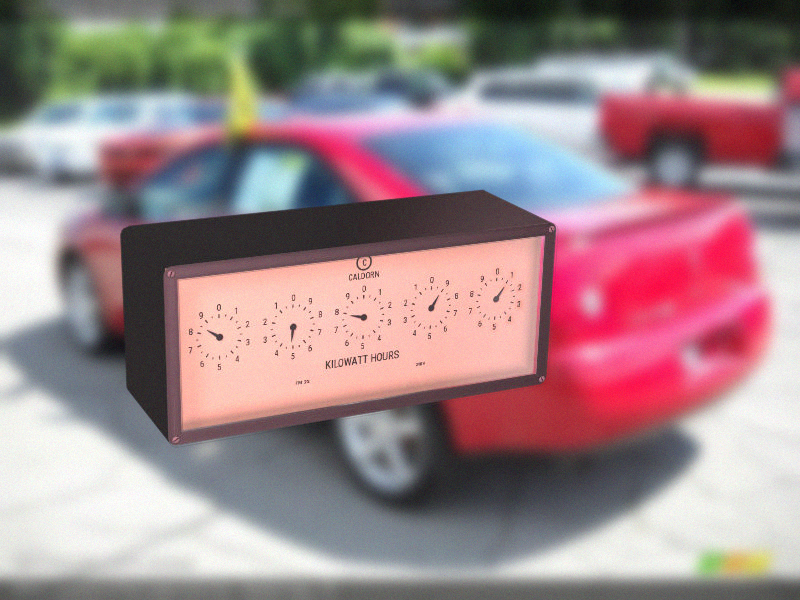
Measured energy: 84791 kWh
